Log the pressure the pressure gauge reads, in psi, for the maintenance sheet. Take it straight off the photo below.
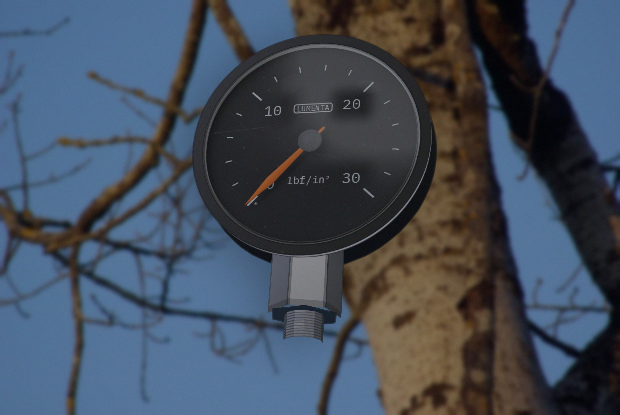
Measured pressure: 0 psi
